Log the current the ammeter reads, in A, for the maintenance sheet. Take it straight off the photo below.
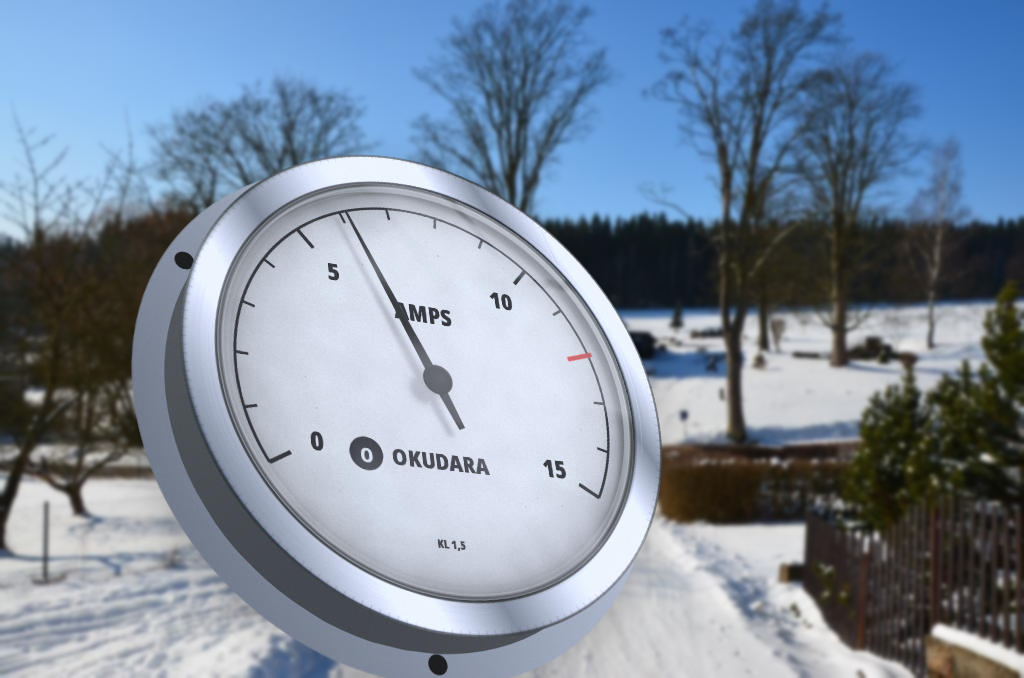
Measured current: 6 A
